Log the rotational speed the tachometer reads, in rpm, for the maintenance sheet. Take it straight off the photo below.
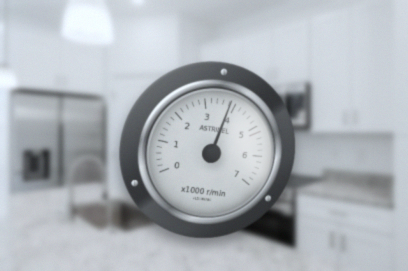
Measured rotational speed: 3800 rpm
